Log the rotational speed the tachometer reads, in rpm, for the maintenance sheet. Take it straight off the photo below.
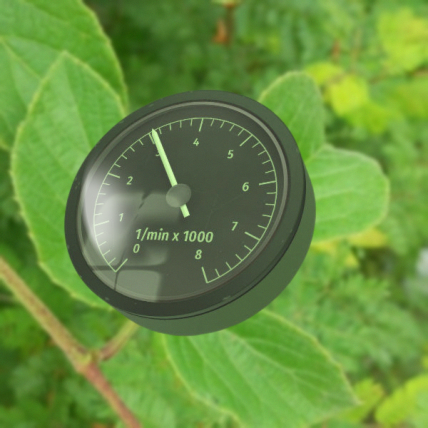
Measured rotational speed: 3100 rpm
